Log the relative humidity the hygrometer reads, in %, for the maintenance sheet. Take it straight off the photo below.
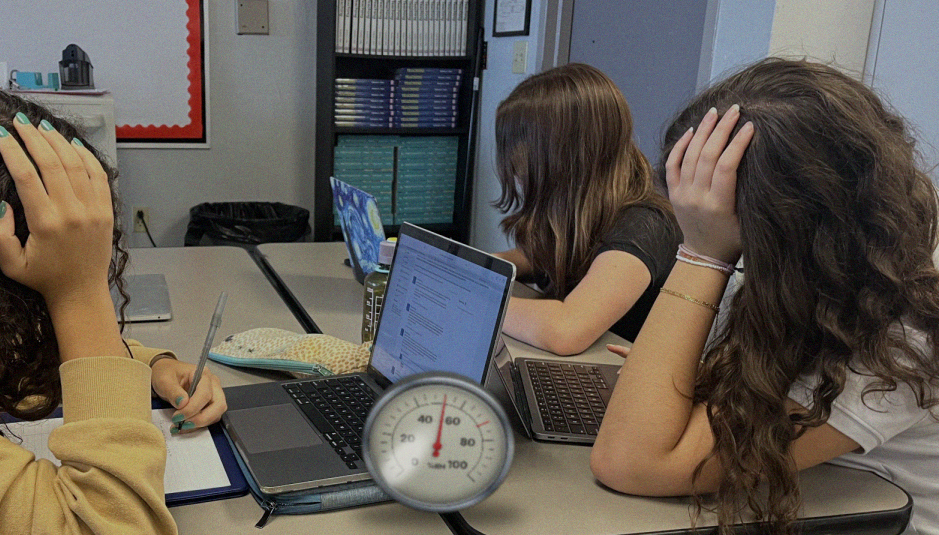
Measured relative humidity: 52 %
